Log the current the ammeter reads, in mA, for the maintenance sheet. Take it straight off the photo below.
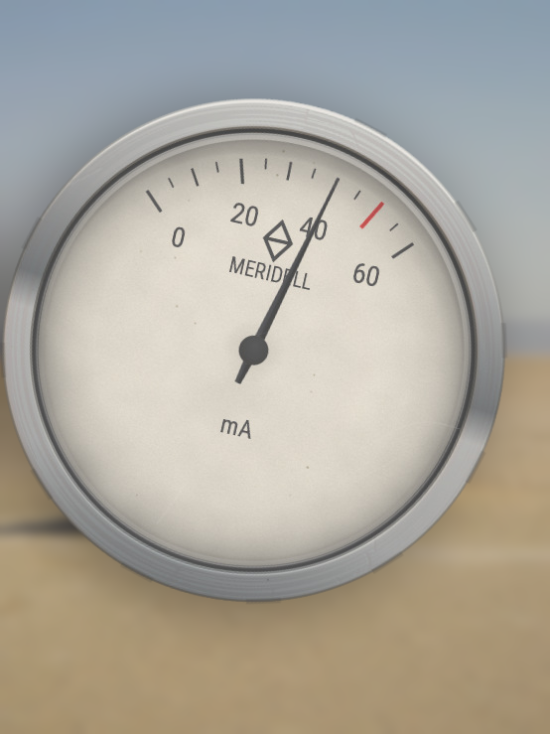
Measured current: 40 mA
